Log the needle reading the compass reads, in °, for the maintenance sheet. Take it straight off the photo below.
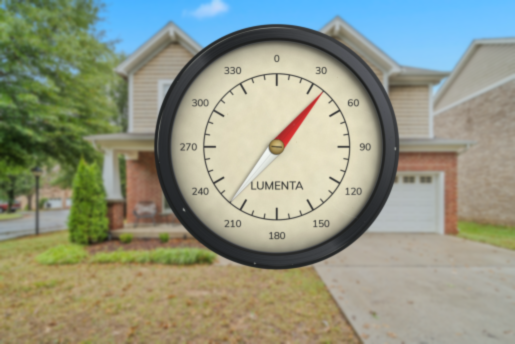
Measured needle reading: 40 °
